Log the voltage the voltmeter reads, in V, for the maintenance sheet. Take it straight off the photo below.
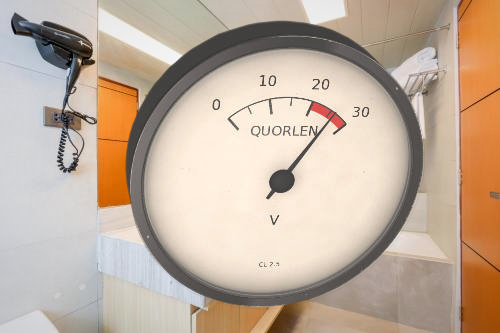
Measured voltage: 25 V
